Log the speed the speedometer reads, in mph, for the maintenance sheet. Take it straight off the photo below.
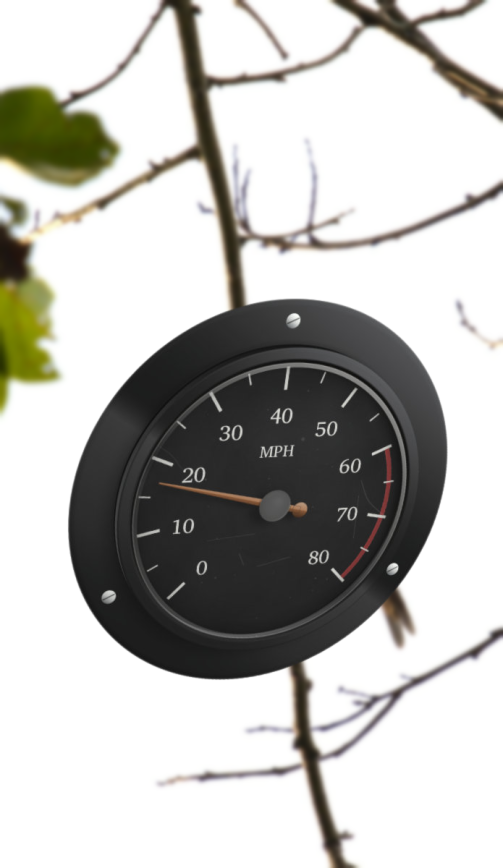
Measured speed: 17.5 mph
